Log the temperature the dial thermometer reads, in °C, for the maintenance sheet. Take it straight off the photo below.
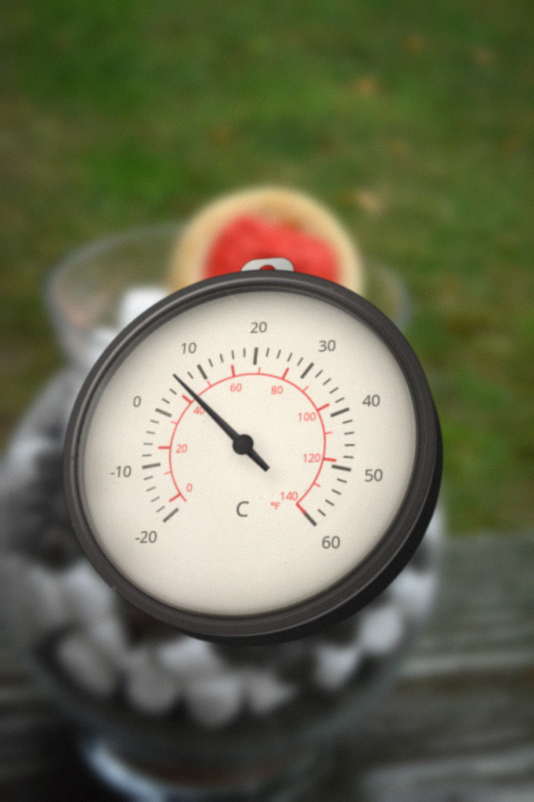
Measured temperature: 6 °C
